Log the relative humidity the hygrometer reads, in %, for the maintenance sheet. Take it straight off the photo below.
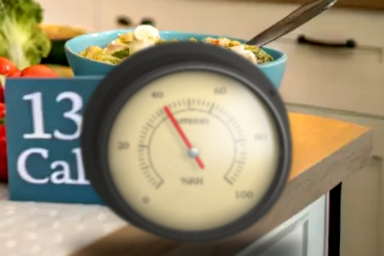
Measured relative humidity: 40 %
